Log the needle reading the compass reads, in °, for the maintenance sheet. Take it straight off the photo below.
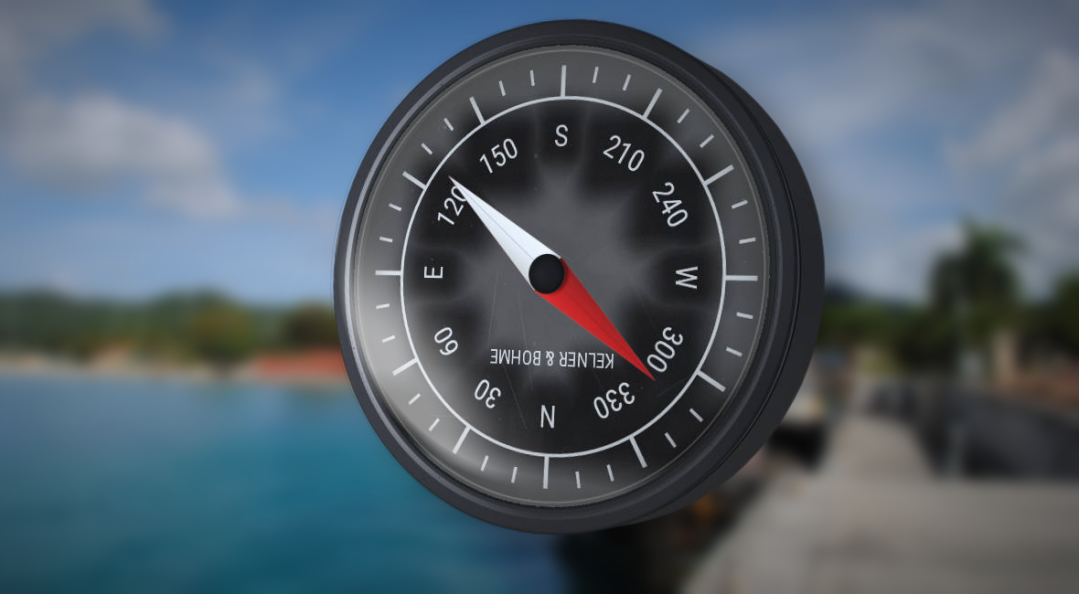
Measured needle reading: 310 °
